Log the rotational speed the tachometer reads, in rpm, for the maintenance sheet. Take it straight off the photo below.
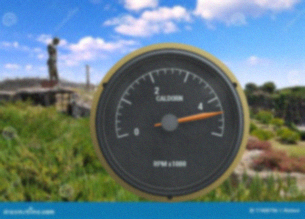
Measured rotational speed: 4400 rpm
